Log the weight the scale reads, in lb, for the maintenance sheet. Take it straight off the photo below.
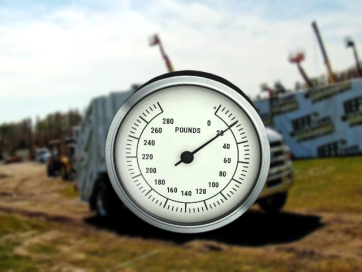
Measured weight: 20 lb
